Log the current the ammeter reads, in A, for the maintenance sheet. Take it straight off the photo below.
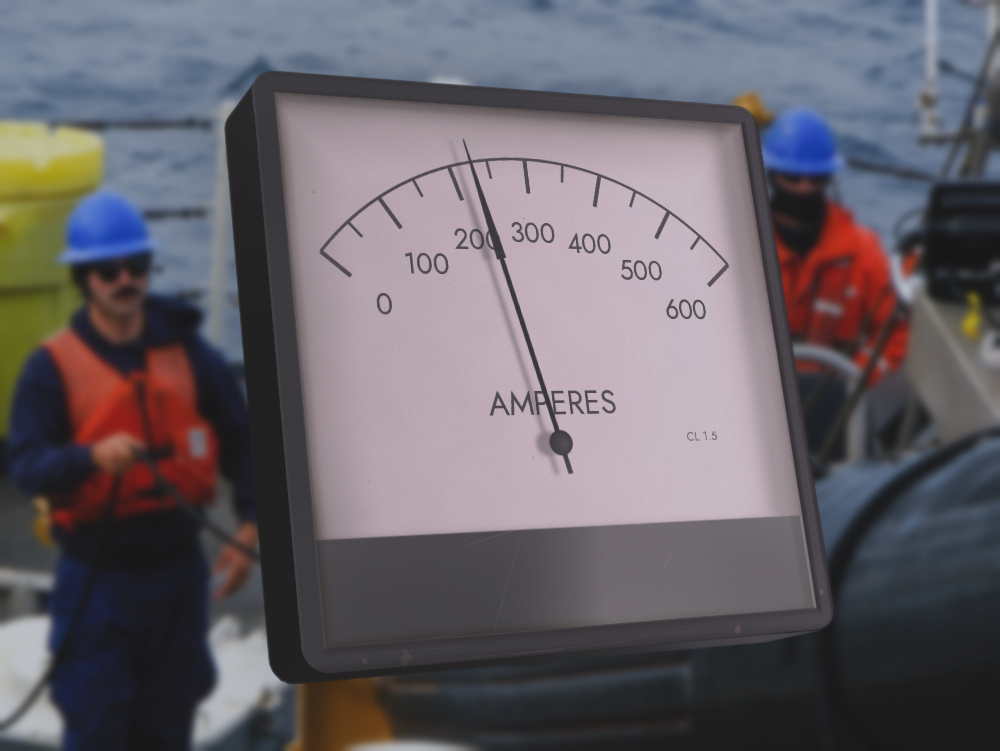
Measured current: 225 A
